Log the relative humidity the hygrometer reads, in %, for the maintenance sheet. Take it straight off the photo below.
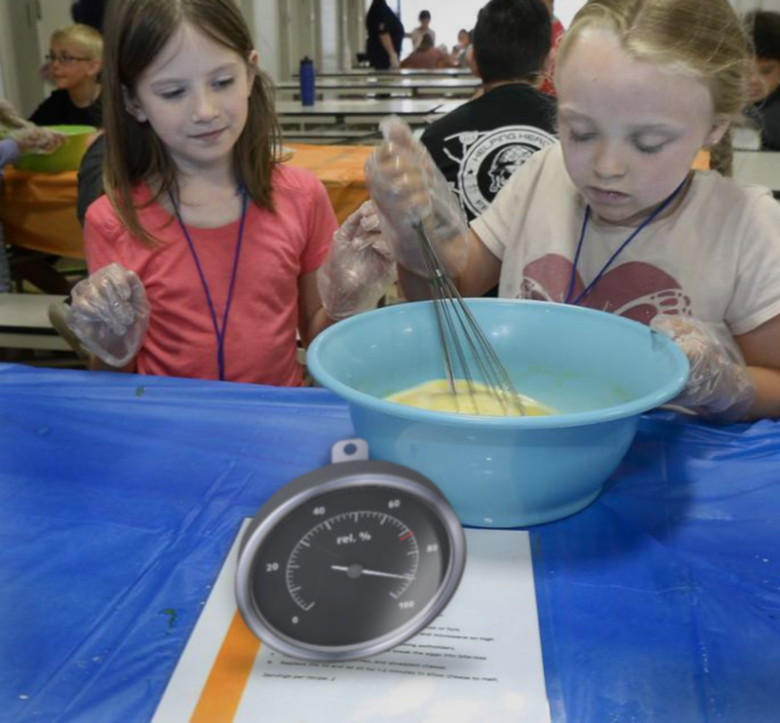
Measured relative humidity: 90 %
